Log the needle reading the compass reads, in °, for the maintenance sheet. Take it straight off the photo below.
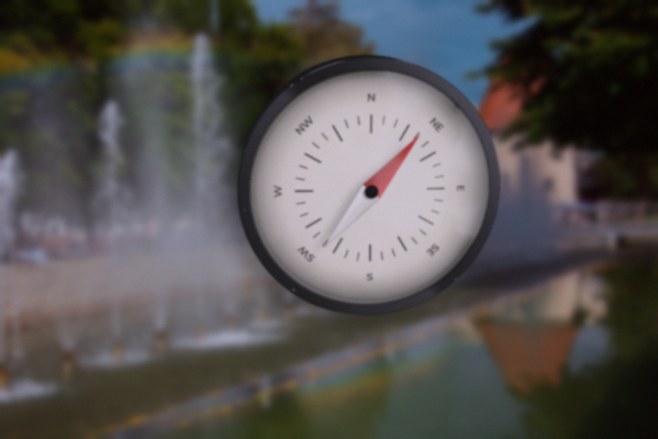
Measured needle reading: 40 °
